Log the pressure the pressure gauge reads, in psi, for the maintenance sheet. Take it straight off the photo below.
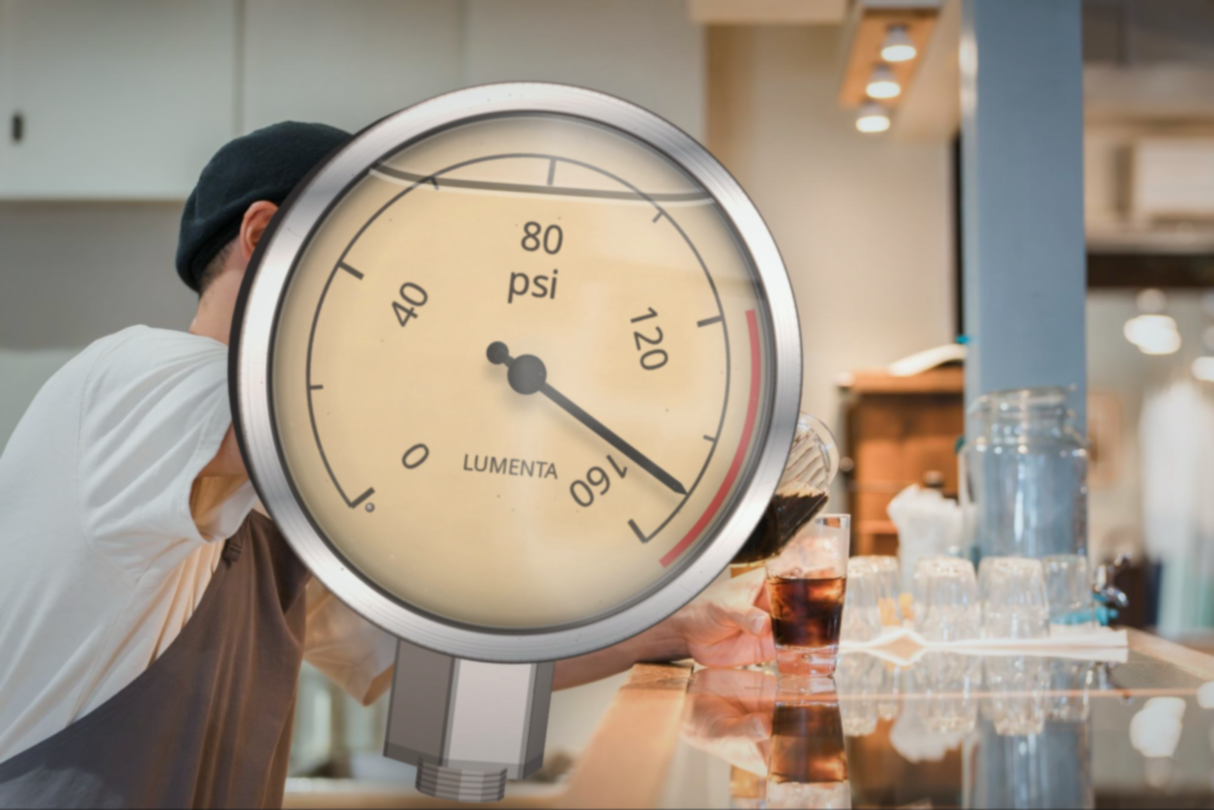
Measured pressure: 150 psi
